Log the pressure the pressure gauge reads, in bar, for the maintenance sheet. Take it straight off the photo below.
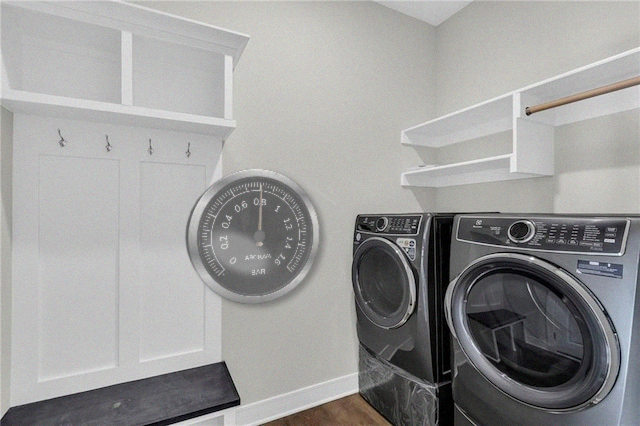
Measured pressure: 0.8 bar
